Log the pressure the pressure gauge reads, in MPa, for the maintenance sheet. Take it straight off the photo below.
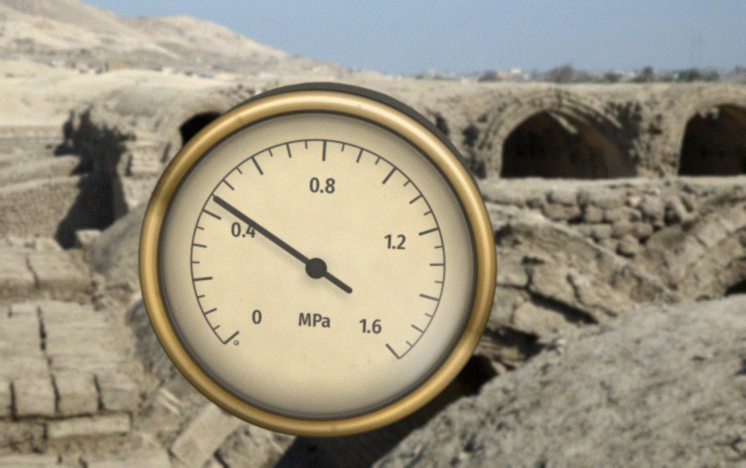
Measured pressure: 0.45 MPa
